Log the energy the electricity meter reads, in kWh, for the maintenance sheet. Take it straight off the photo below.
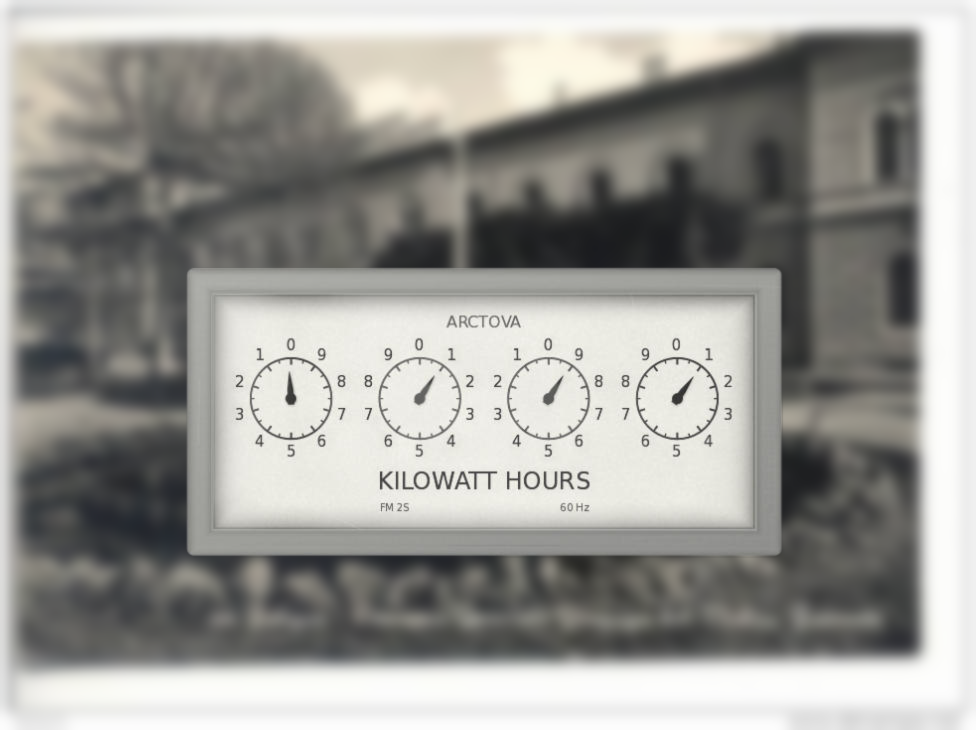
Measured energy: 91 kWh
